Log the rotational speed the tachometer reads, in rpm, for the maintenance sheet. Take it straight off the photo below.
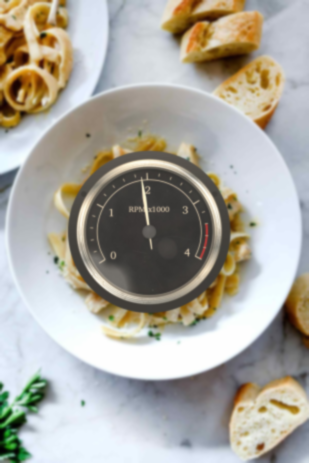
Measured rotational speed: 1900 rpm
